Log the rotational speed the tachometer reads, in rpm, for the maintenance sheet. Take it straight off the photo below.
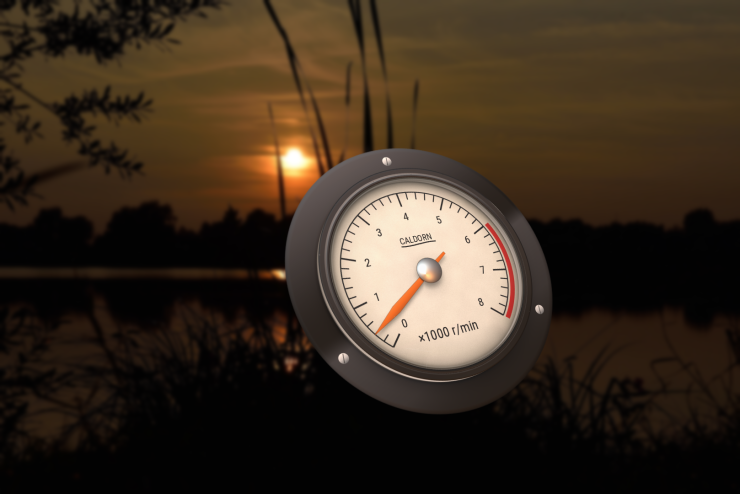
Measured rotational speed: 400 rpm
